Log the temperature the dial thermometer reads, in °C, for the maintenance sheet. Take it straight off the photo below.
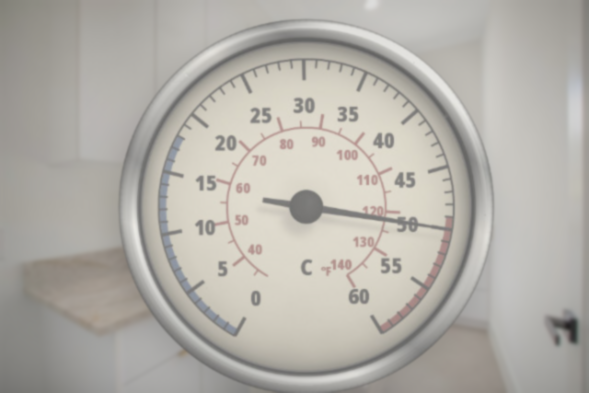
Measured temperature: 50 °C
